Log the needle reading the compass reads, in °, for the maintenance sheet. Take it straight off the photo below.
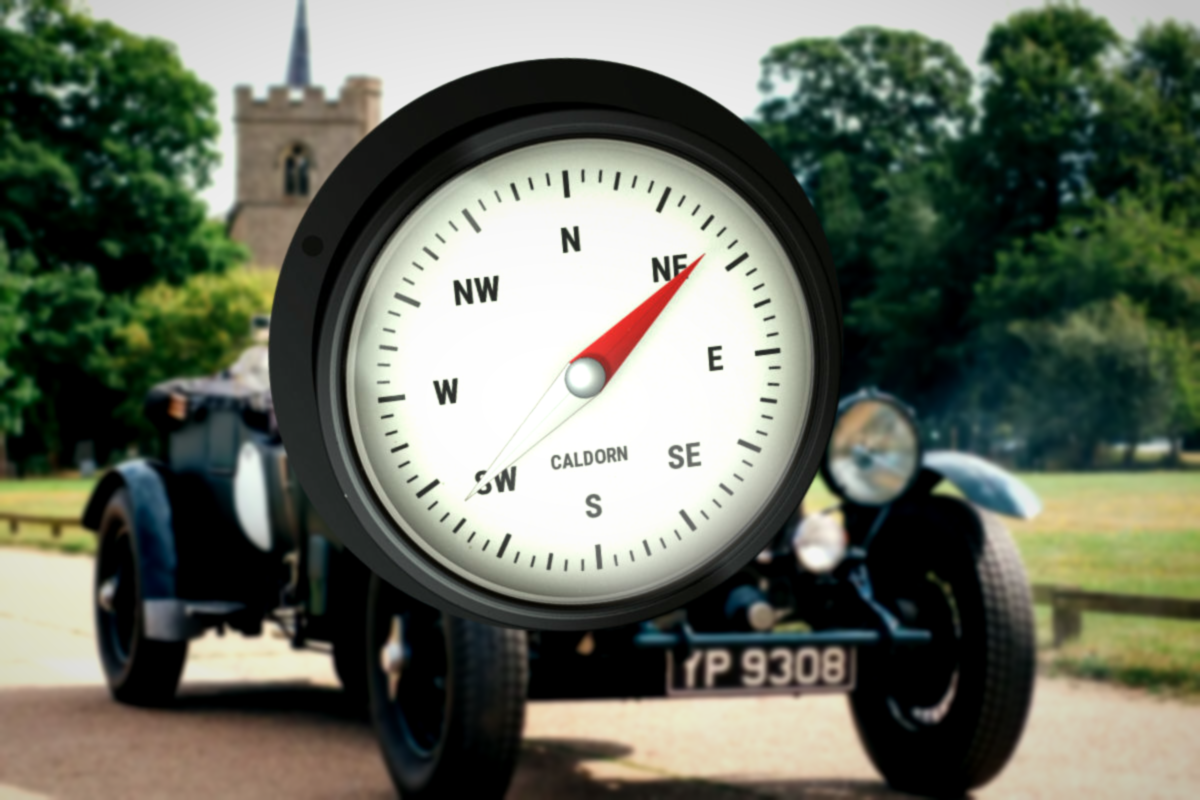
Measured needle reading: 50 °
